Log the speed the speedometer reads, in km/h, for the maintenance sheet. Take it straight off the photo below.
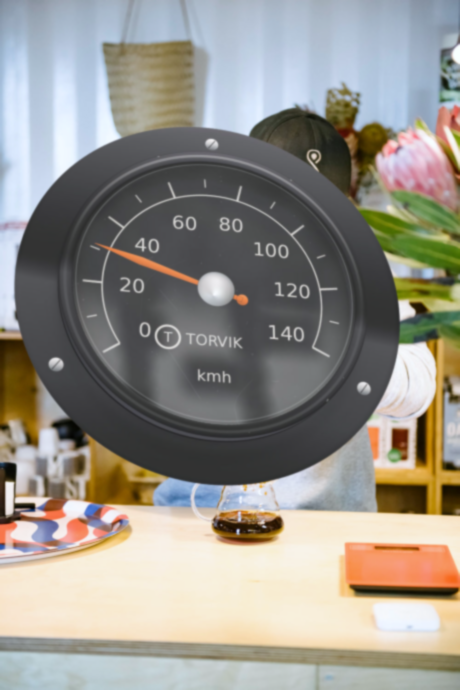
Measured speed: 30 km/h
